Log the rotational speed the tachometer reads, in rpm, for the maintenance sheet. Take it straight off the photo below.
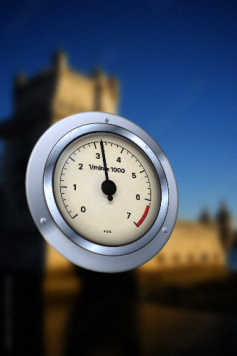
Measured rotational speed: 3200 rpm
